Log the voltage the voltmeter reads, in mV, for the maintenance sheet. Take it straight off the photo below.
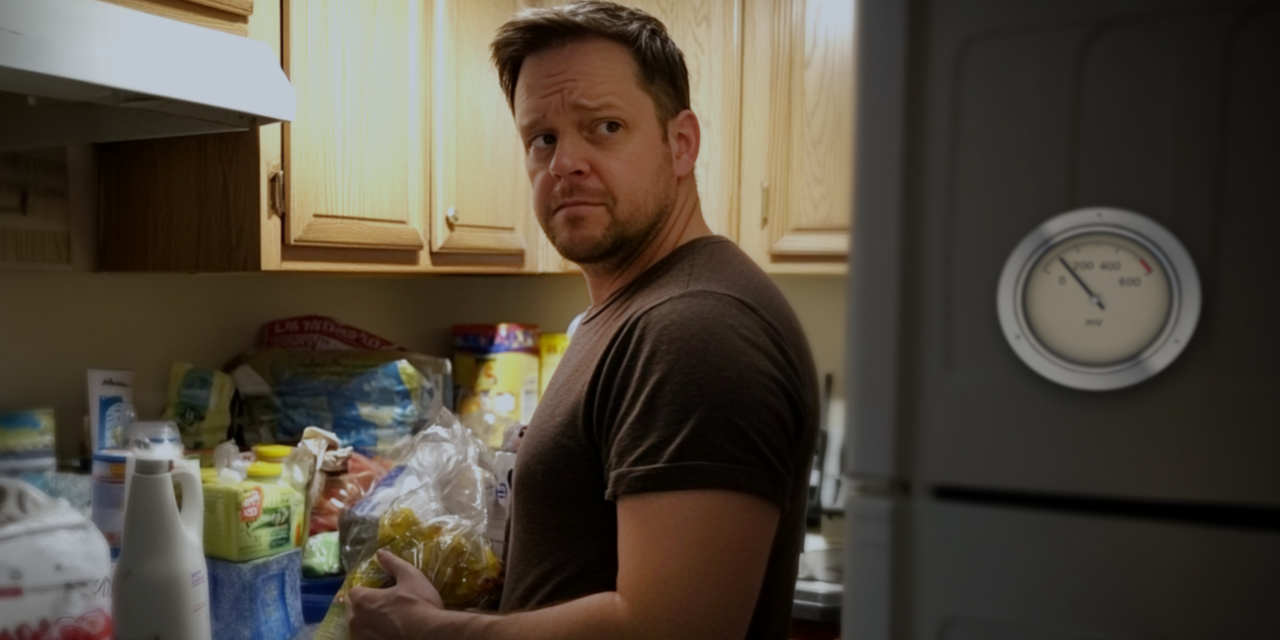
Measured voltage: 100 mV
